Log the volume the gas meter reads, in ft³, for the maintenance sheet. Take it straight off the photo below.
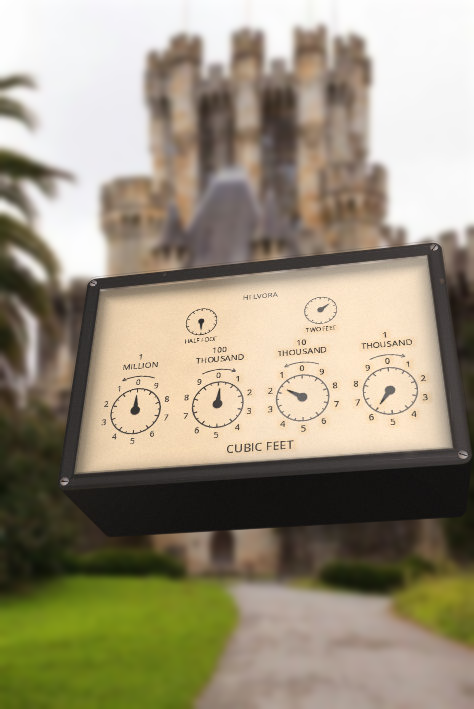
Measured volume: 1600 ft³
